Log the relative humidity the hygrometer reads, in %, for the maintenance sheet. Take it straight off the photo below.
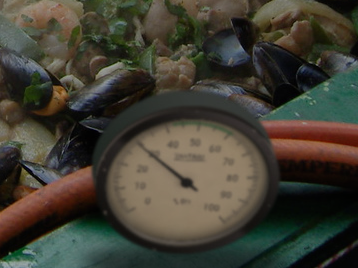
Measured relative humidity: 30 %
